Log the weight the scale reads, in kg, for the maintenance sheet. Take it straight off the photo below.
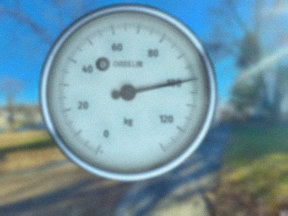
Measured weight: 100 kg
